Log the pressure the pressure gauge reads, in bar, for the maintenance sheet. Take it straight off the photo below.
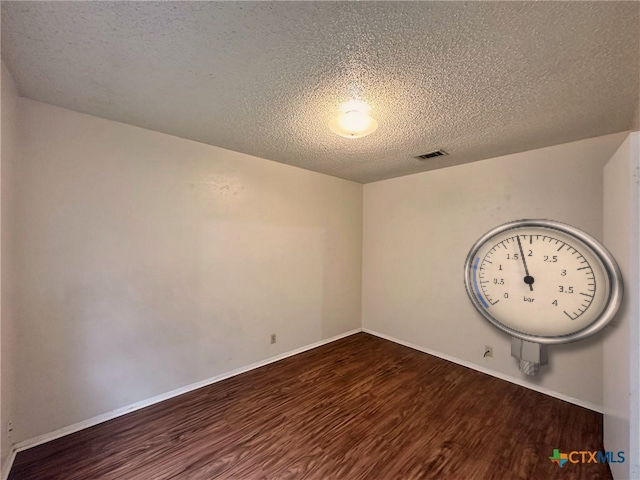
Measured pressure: 1.8 bar
